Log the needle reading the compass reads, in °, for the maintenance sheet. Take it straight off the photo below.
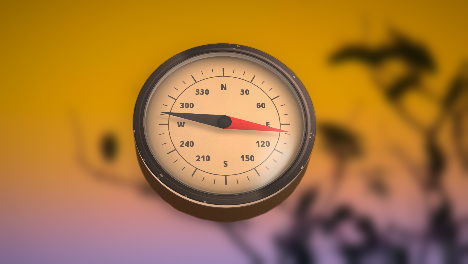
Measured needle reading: 100 °
